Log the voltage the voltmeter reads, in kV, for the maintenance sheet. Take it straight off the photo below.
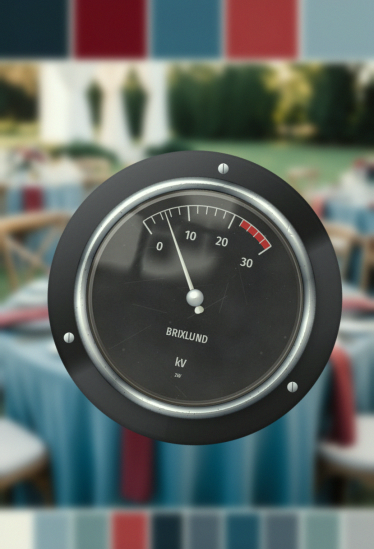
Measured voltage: 5 kV
